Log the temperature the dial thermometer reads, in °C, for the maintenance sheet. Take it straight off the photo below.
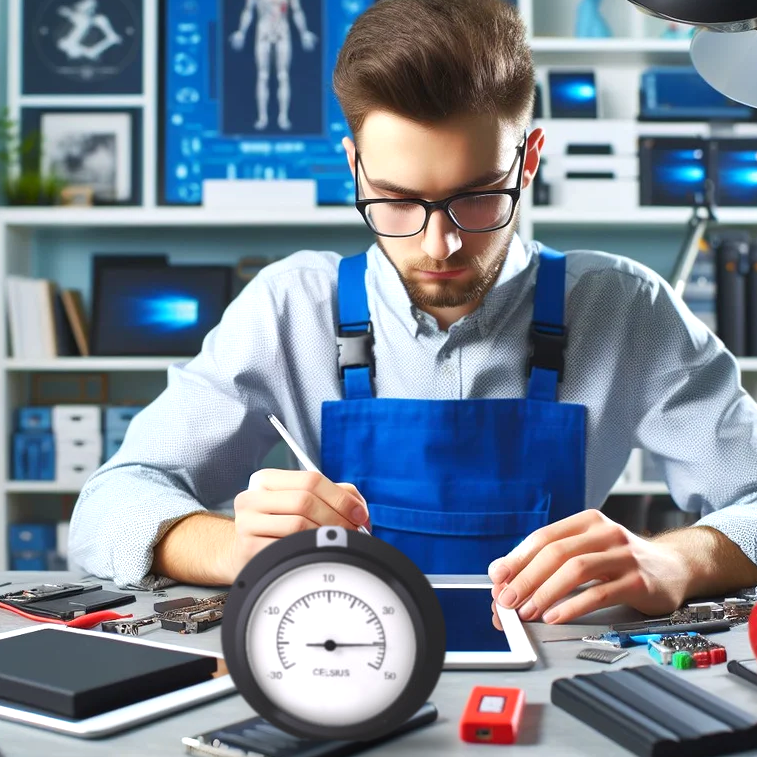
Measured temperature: 40 °C
